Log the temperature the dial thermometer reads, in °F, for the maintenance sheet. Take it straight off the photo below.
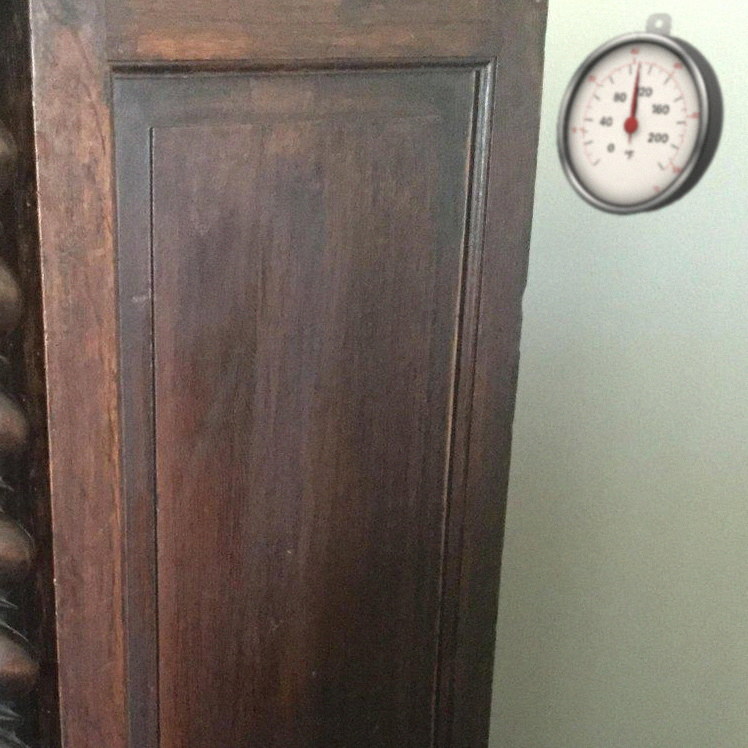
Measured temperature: 110 °F
